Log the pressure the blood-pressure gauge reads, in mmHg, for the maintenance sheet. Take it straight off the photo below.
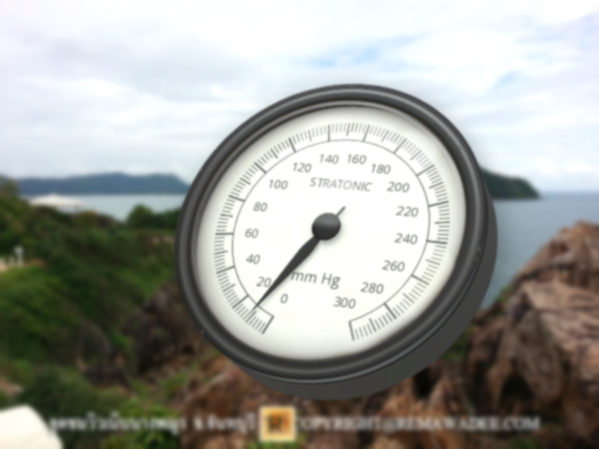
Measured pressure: 10 mmHg
